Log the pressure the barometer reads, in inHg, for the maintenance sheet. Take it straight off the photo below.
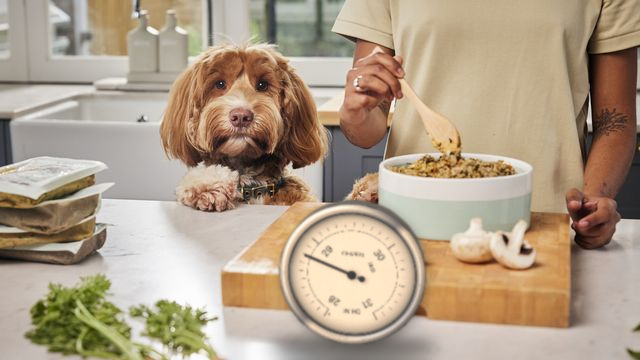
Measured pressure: 28.8 inHg
